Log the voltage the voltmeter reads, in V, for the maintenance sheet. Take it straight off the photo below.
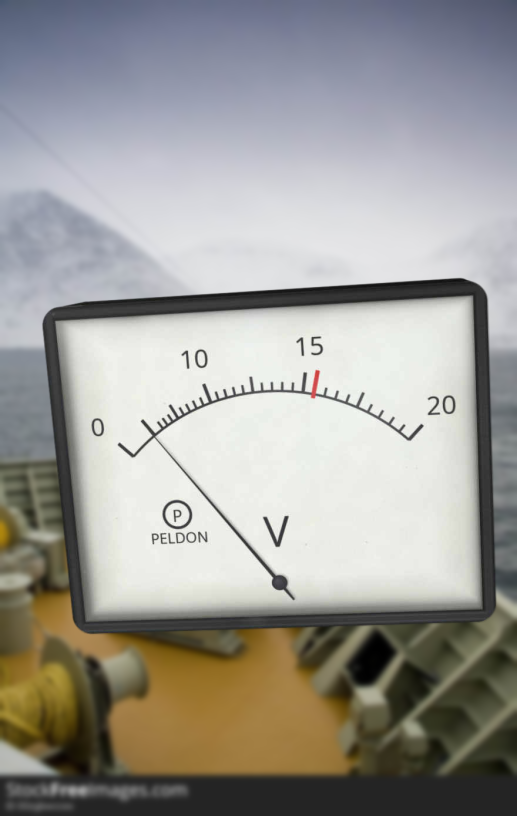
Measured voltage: 5 V
